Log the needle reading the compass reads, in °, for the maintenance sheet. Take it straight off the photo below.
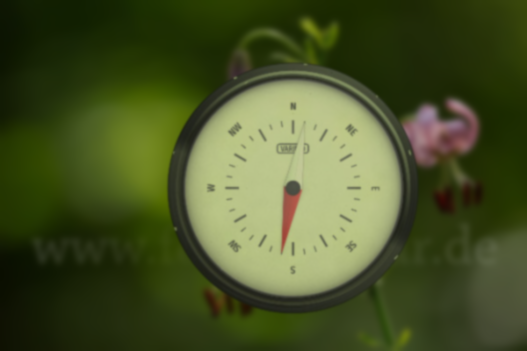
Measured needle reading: 190 °
